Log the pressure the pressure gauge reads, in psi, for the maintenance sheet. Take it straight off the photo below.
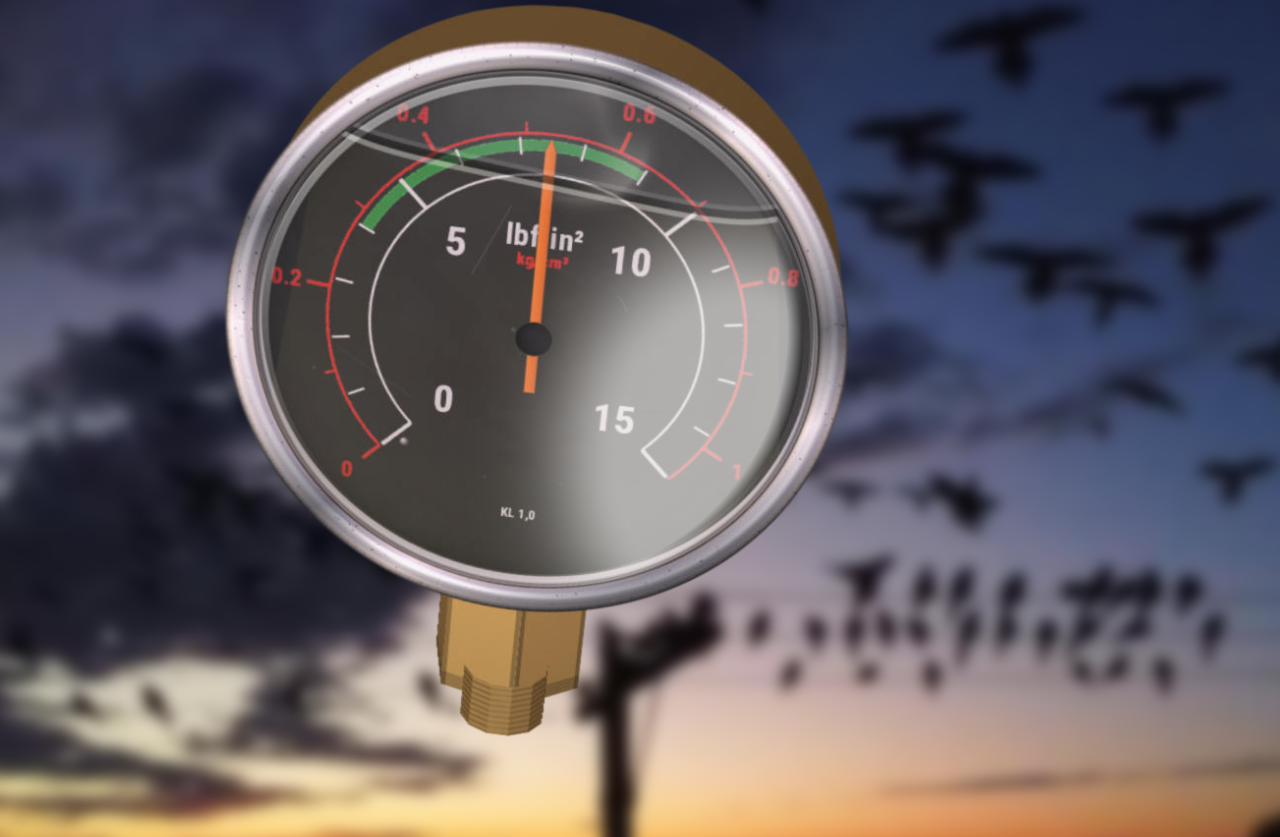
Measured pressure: 7.5 psi
